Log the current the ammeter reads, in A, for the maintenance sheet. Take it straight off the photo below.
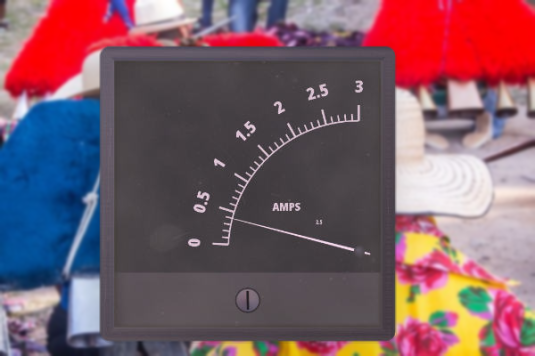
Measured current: 0.4 A
